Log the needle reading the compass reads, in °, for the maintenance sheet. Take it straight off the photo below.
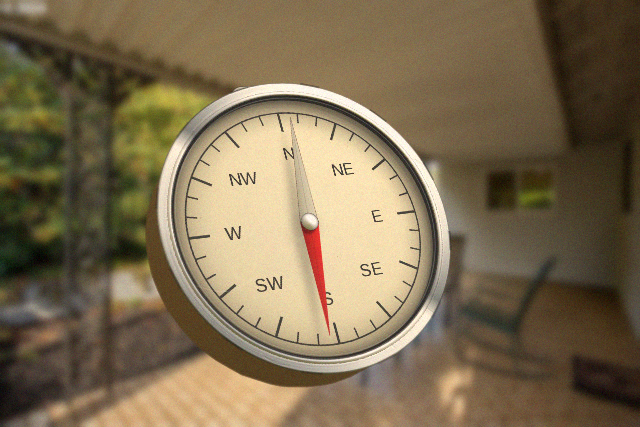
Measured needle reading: 185 °
